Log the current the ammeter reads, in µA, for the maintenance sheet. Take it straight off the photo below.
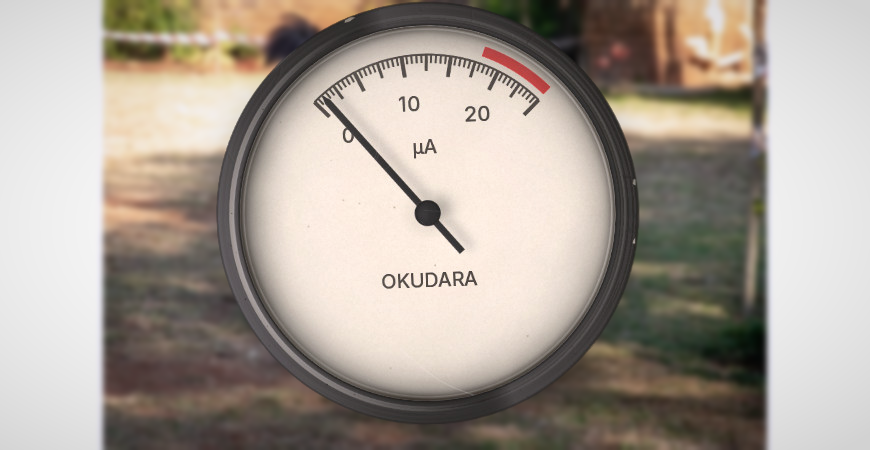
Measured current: 1 µA
